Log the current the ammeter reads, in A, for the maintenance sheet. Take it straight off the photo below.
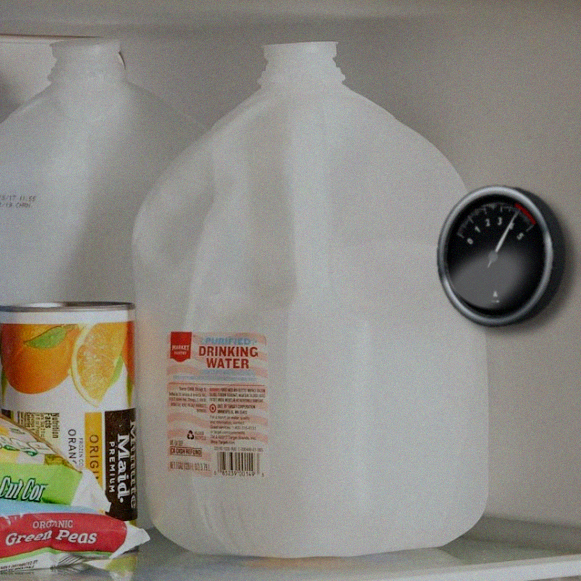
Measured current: 4 A
